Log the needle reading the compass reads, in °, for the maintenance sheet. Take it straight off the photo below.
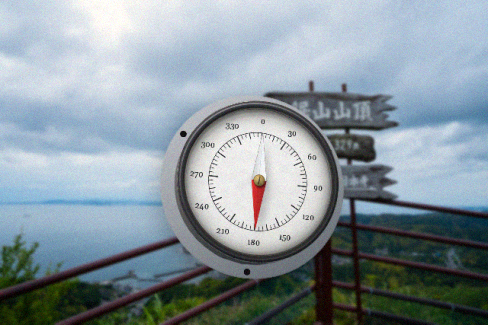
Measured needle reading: 180 °
